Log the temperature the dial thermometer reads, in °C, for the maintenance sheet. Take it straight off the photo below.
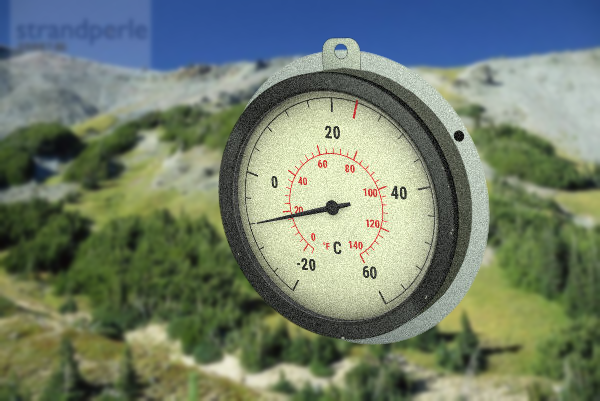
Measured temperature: -8 °C
